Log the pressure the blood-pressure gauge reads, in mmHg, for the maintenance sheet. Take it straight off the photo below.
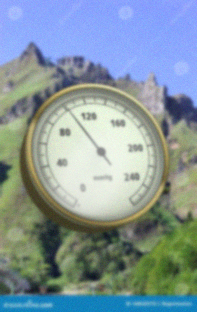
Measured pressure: 100 mmHg
